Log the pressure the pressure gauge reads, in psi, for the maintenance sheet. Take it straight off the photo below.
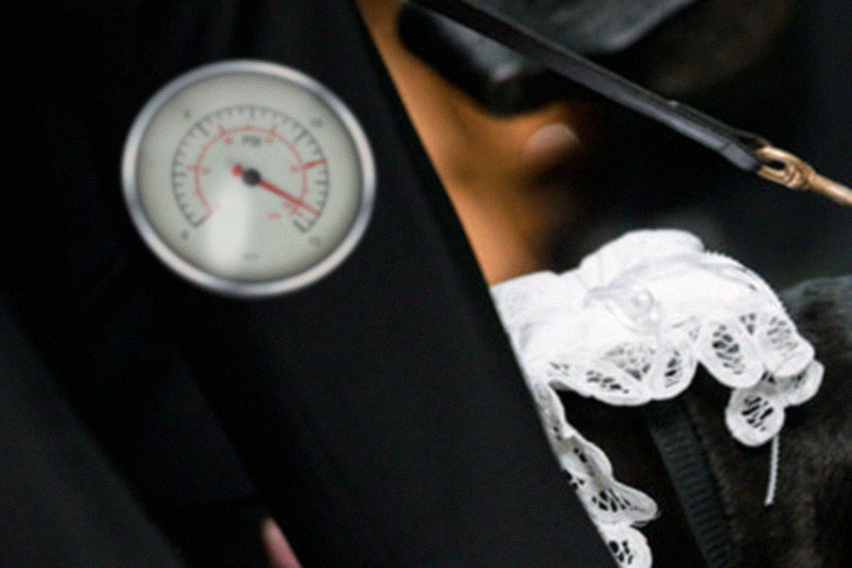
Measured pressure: 14 psi
